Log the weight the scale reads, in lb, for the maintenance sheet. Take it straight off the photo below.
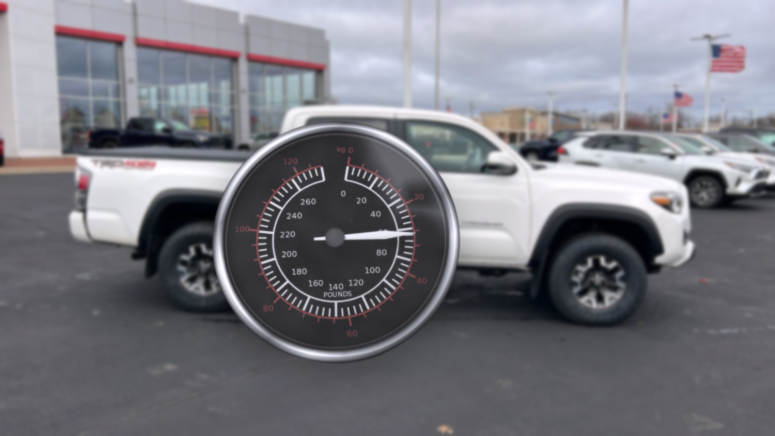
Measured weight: 64 lb
